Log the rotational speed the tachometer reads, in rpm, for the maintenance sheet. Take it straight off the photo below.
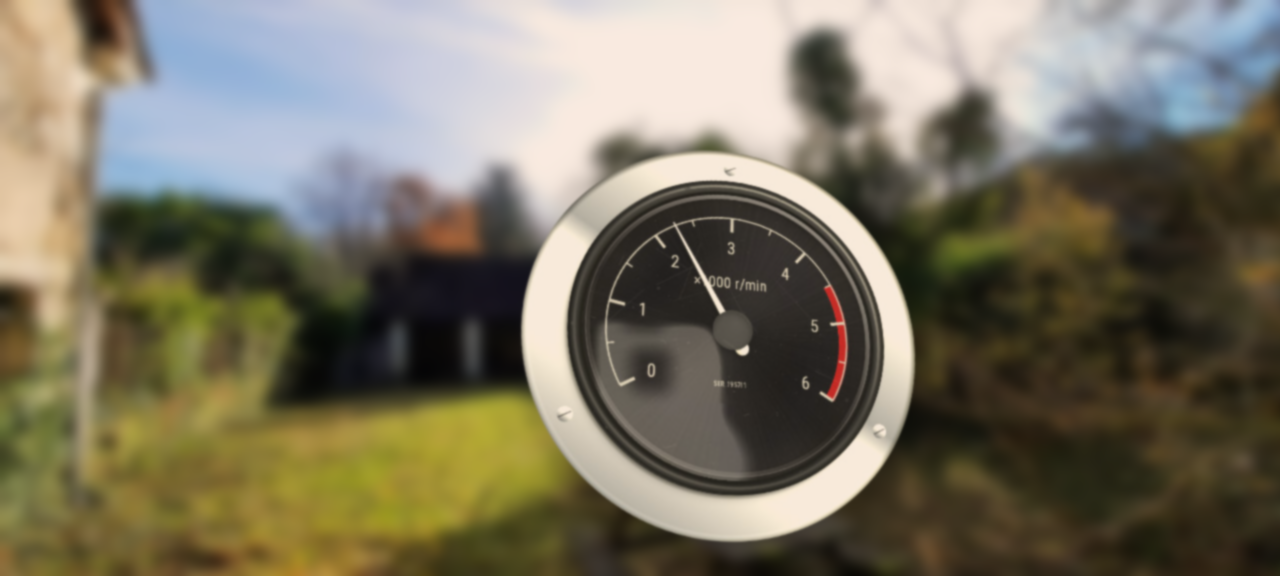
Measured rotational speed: 2250 rpm
